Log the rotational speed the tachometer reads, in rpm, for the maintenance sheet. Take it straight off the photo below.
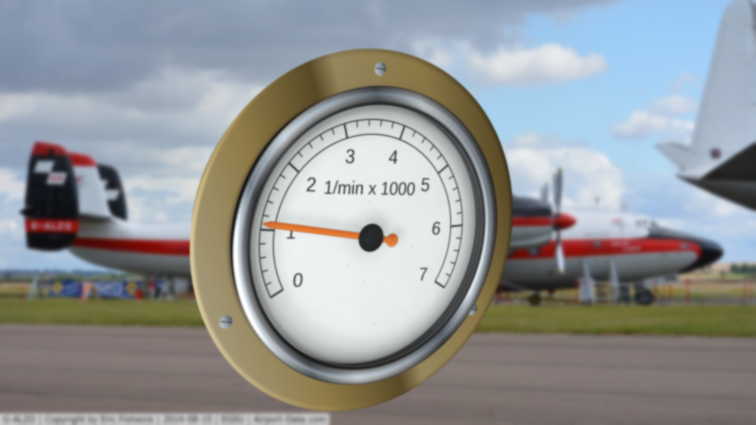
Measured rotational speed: 1100 rpm
